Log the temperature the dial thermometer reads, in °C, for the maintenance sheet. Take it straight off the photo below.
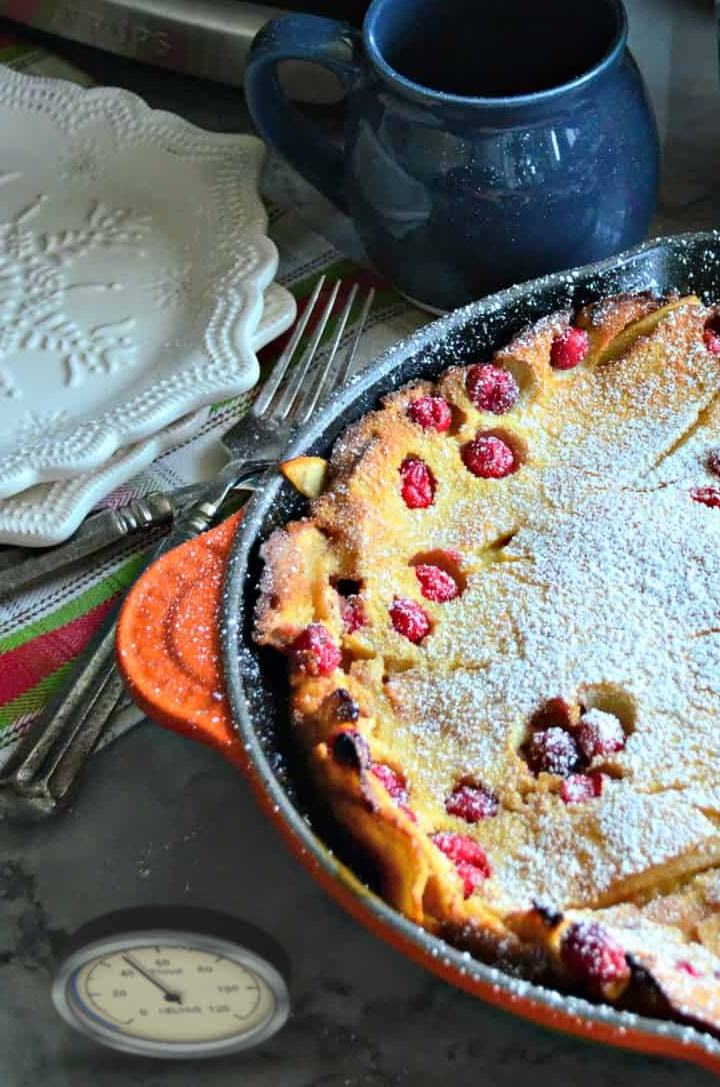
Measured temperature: 50 °C
